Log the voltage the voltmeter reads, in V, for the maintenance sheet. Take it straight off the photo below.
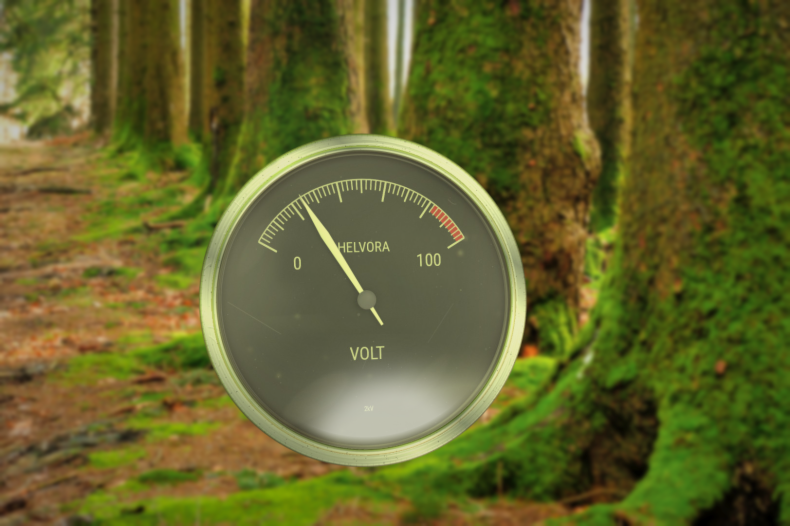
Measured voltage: 24 V
